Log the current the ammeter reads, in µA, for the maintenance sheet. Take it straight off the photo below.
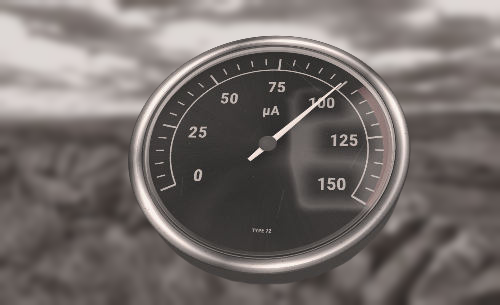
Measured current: 100 µA
